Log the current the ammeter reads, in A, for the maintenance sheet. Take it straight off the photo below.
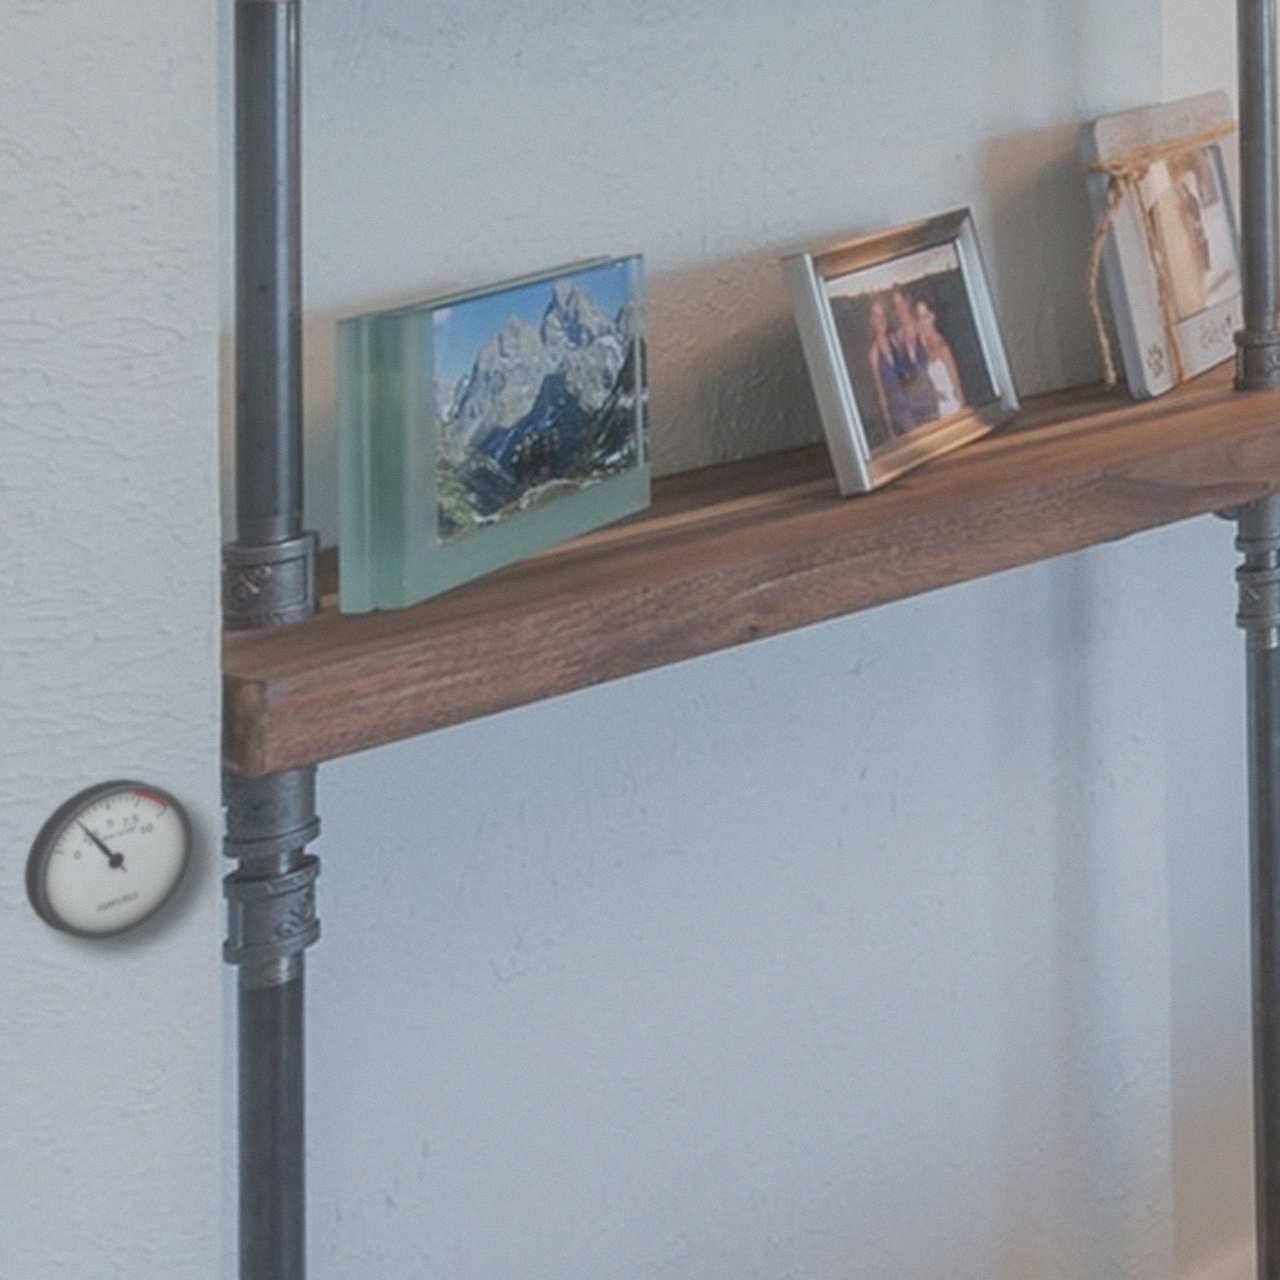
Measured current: 2.5 A
